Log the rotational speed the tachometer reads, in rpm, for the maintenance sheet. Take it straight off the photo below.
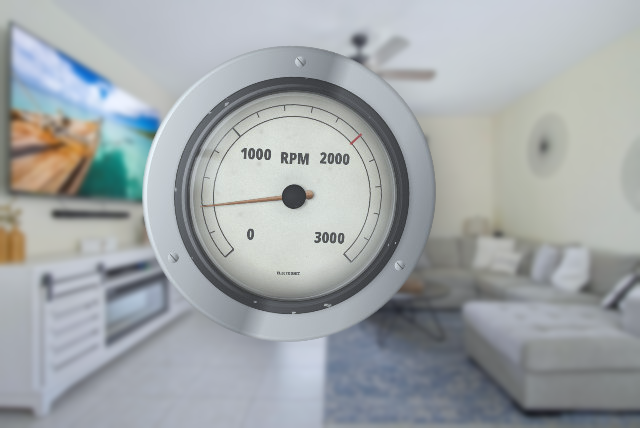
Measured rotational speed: 400 rpm
